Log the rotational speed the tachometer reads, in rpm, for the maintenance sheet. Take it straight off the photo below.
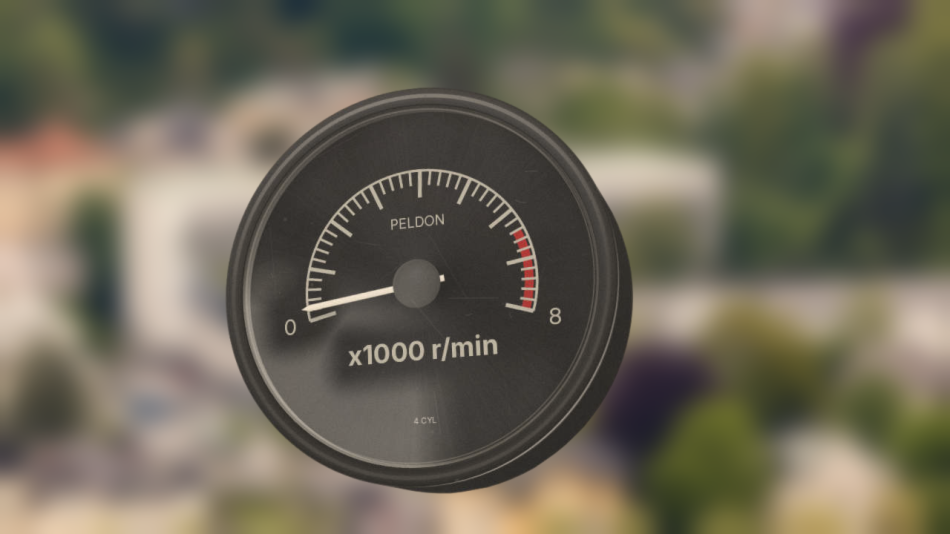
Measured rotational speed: 200 rpm
